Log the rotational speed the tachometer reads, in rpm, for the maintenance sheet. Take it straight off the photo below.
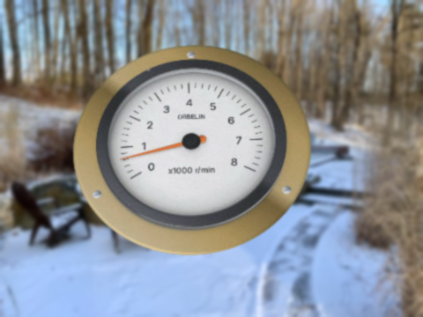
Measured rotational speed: 600 rpm
